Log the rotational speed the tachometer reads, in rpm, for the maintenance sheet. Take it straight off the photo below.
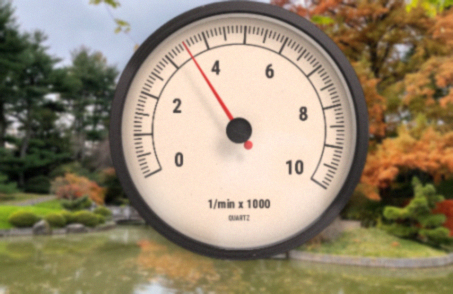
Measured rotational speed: 3500 rpm
